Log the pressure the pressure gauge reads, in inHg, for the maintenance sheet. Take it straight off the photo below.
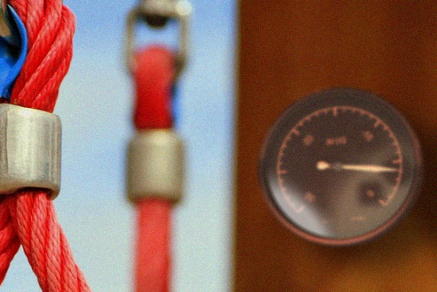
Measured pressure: -4 inHg
